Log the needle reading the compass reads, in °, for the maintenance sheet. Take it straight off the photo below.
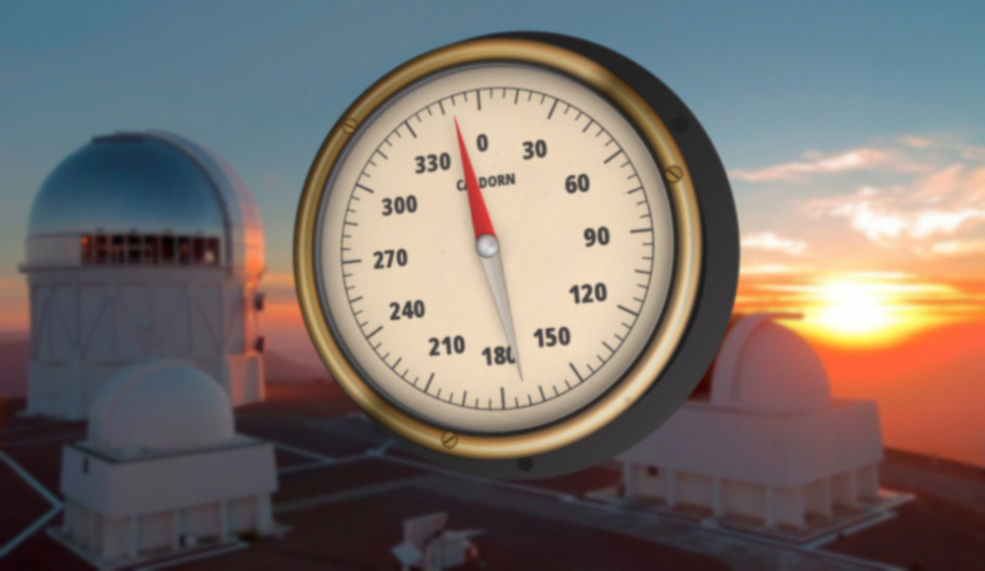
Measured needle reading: 350 °
